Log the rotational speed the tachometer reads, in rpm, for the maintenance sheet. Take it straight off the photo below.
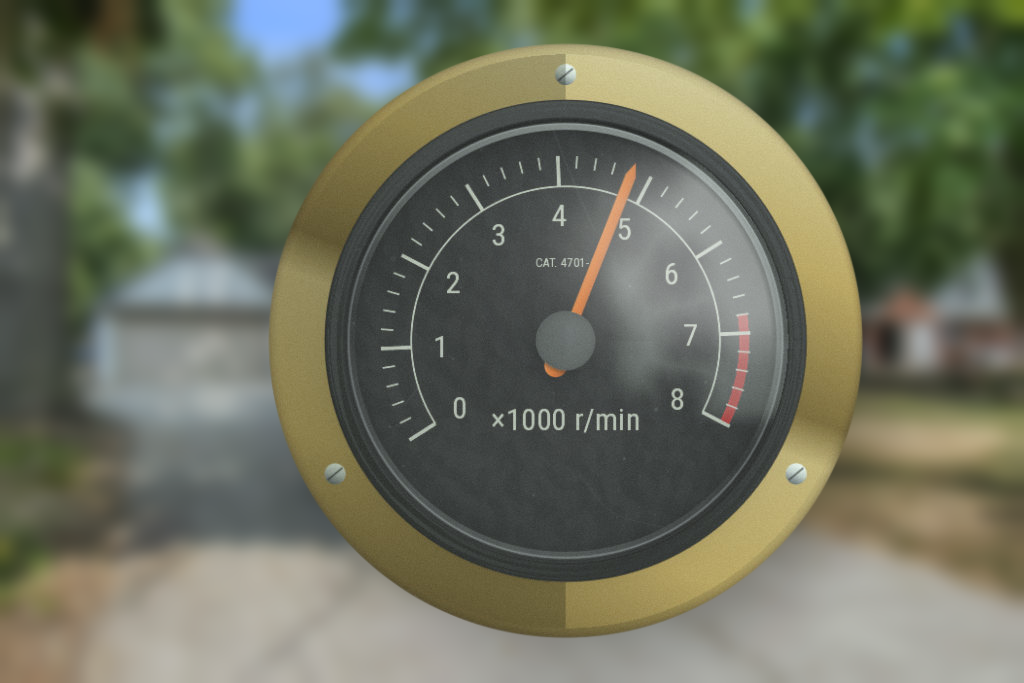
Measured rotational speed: 4800 rpm
